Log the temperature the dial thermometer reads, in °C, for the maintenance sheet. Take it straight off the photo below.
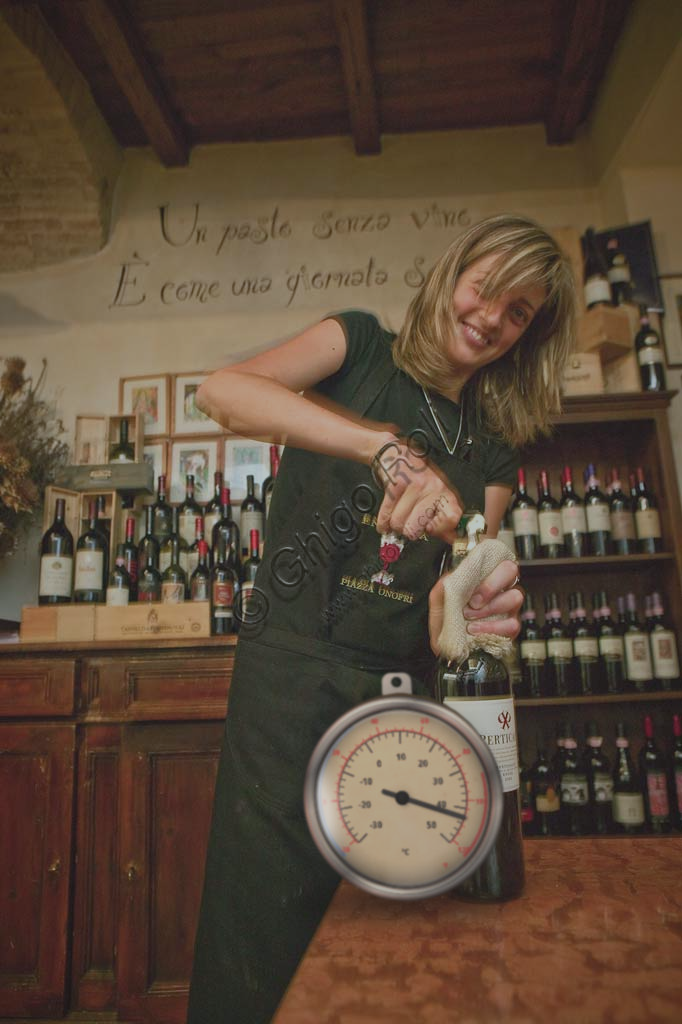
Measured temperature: 42 °C
